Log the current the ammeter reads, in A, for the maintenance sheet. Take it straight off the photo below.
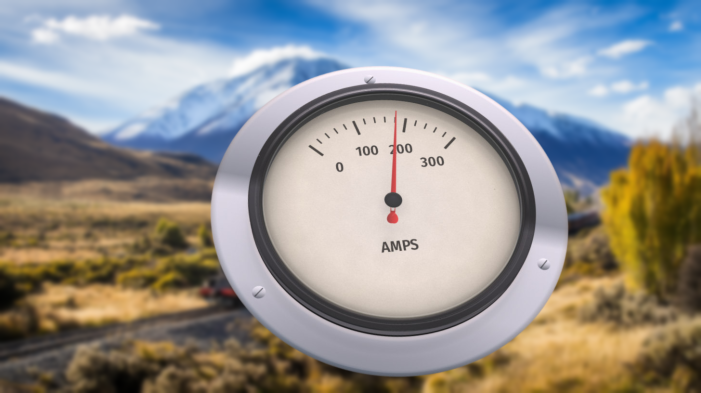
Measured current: 180 A
